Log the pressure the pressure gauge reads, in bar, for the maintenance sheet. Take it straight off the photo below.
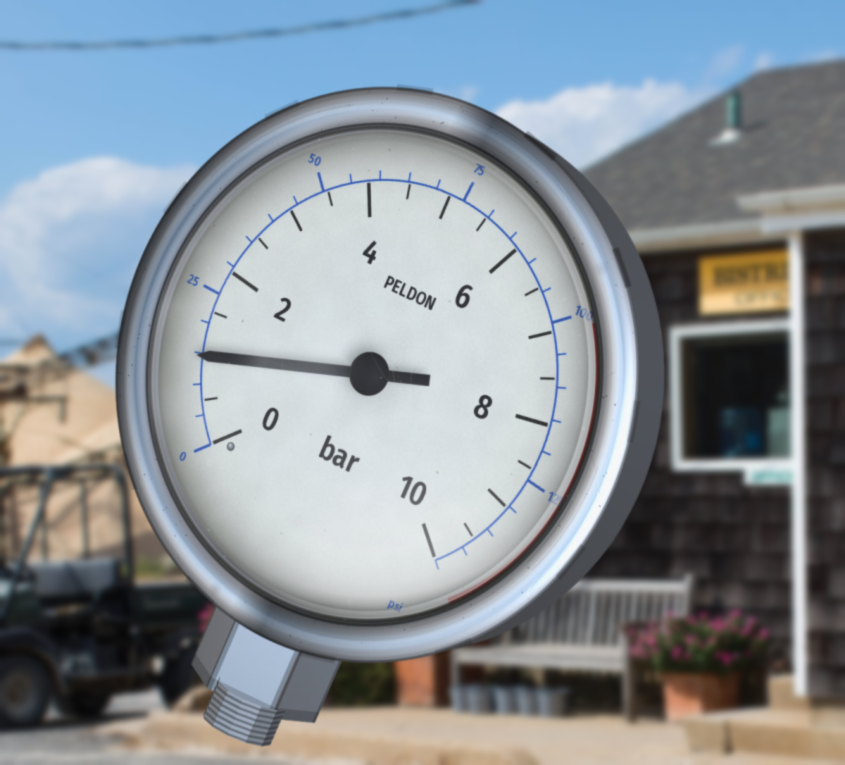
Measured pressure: 1 bar
